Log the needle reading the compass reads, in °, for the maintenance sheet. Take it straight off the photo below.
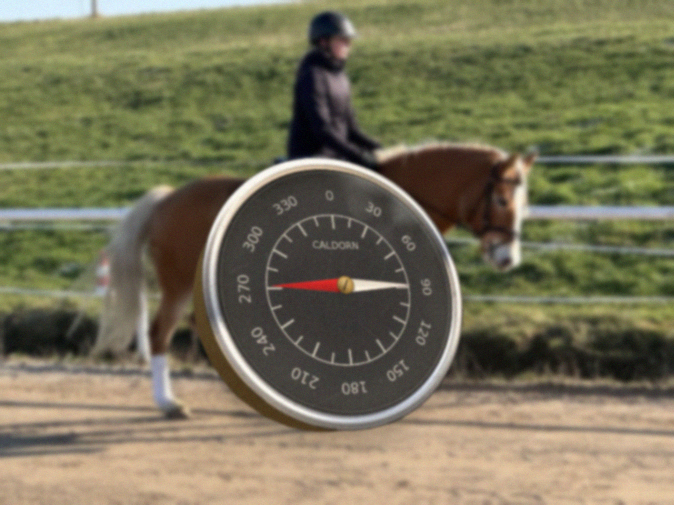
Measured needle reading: 270 °
